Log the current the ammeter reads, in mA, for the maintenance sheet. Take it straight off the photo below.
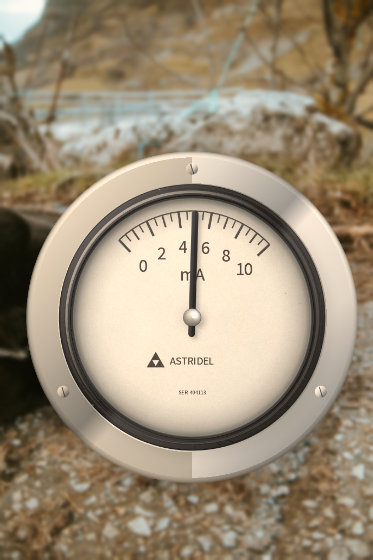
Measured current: 5 mA
